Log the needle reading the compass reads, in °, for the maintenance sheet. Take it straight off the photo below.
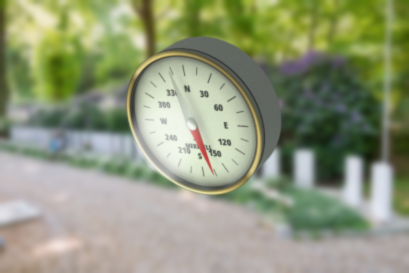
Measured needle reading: 165 °
